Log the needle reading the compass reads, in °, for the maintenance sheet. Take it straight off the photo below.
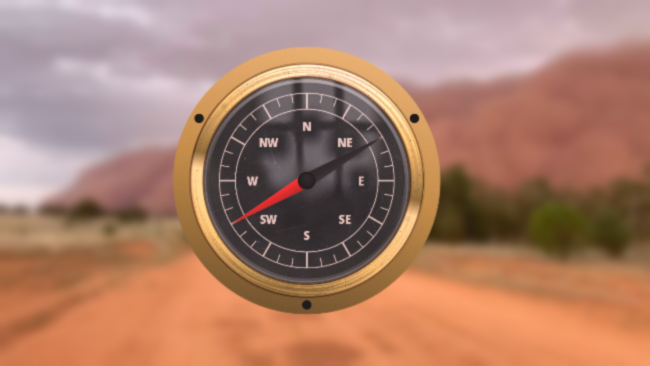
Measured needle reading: 240 °
